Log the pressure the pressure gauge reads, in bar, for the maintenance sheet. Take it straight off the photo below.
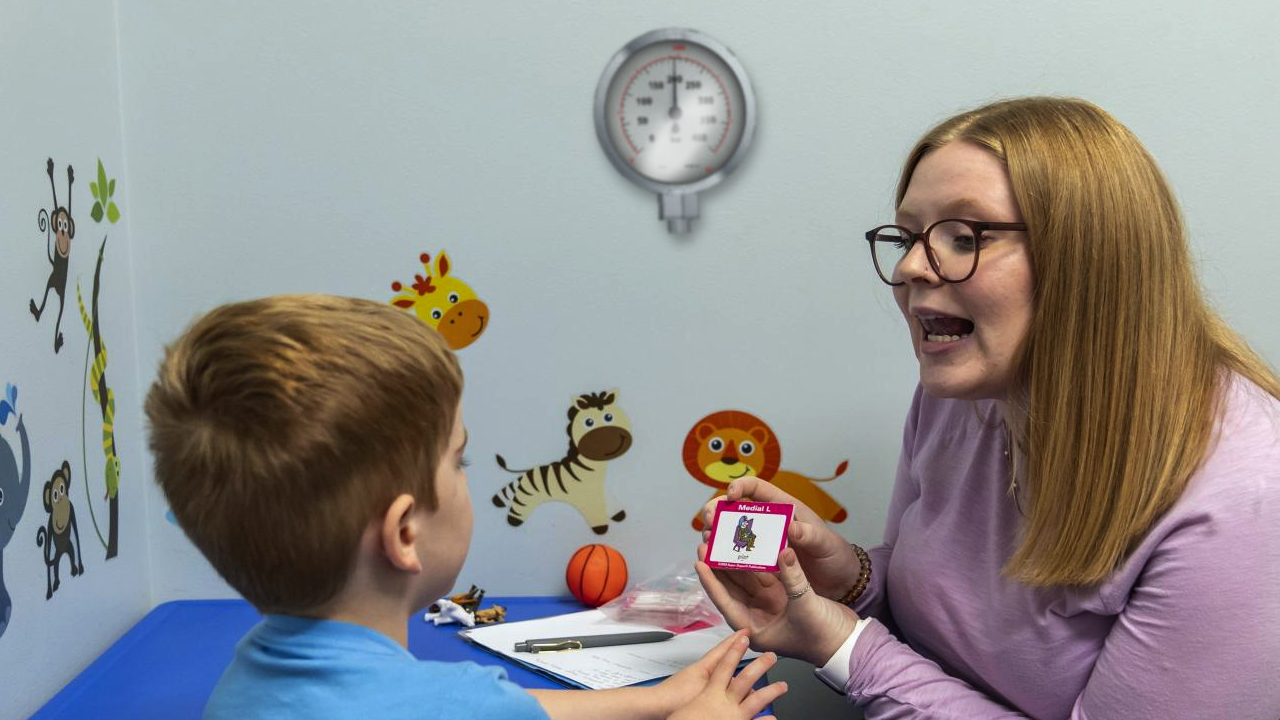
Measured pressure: 200 bar
